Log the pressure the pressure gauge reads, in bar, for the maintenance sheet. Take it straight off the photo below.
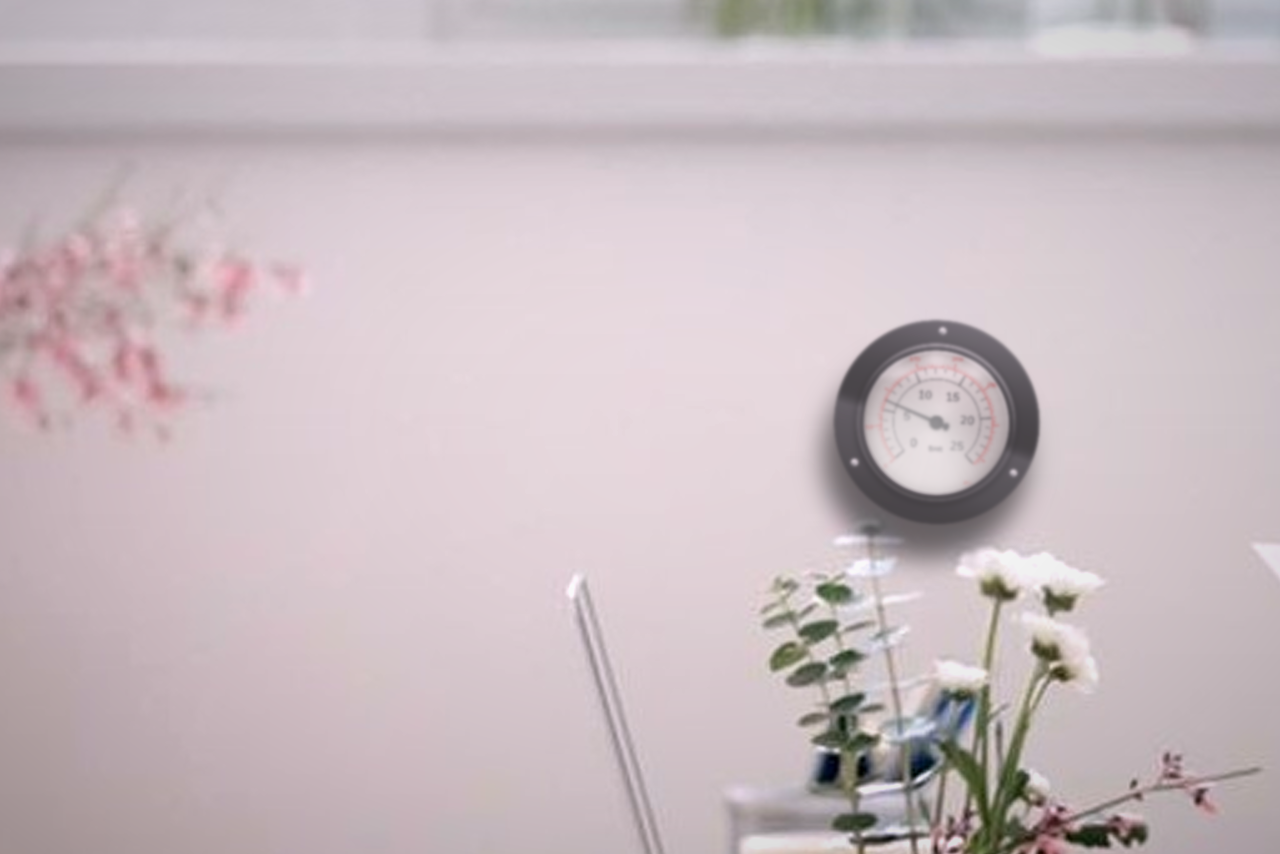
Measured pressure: 6 bar
